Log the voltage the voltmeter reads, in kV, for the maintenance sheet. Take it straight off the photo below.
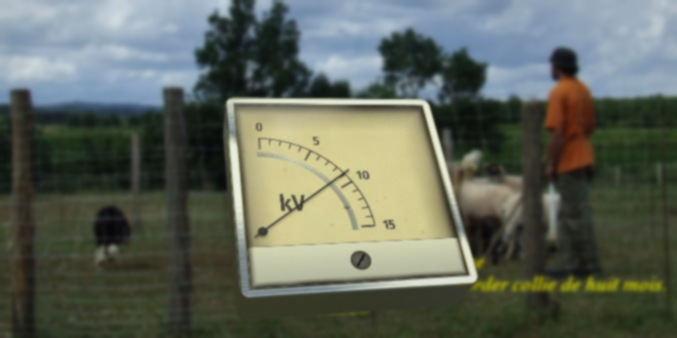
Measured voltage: 9 kV
